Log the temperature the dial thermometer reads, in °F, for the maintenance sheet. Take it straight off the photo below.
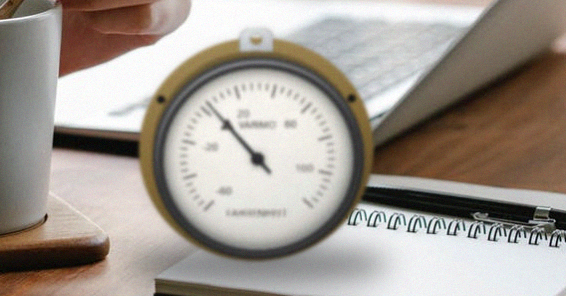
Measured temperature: 4 °F
